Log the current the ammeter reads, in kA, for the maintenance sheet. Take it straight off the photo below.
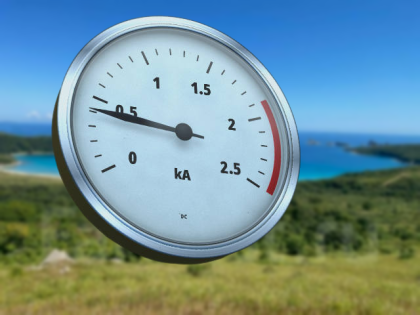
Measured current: 0.4 kA
